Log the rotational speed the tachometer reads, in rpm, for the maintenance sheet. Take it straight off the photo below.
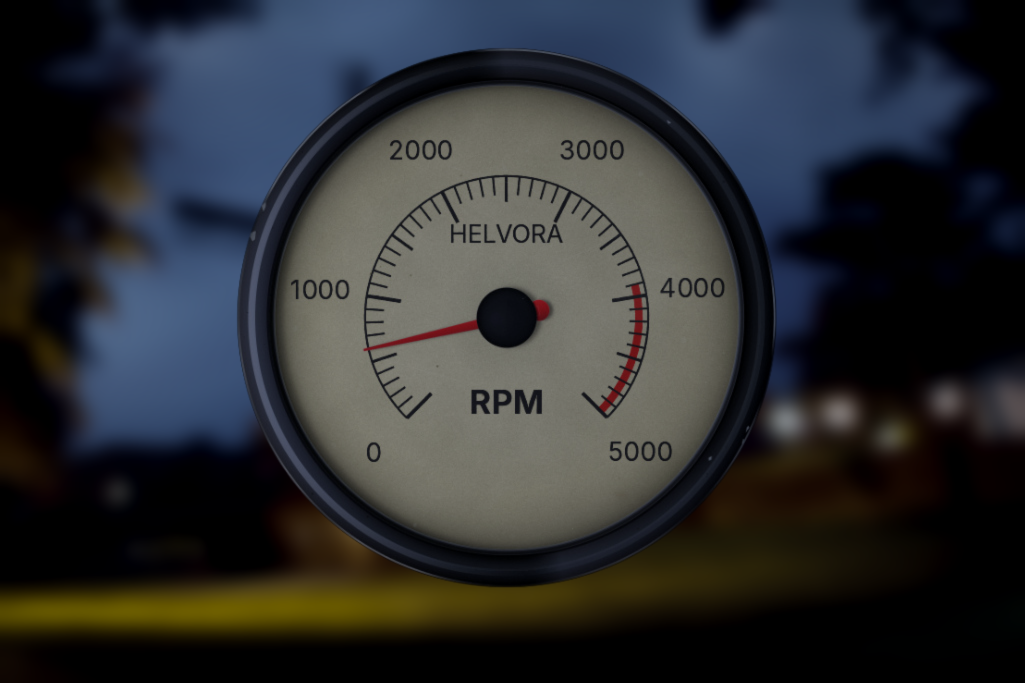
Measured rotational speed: 600 rpm
